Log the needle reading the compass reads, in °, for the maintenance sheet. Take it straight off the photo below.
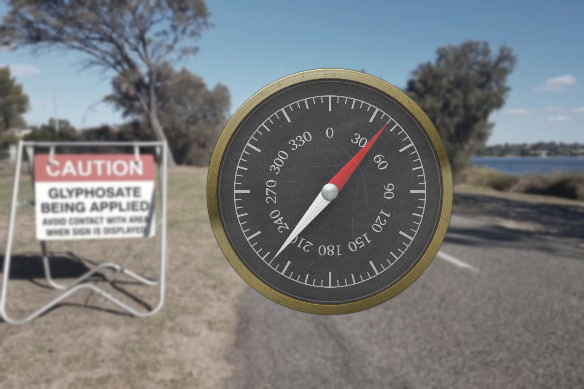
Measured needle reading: 40 °
